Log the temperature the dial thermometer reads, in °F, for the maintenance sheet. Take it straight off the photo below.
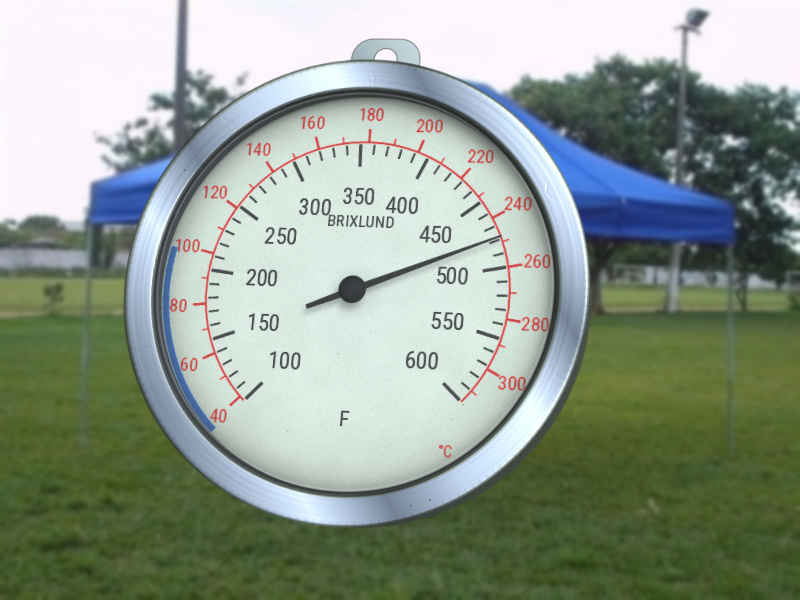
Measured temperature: 480 °F
